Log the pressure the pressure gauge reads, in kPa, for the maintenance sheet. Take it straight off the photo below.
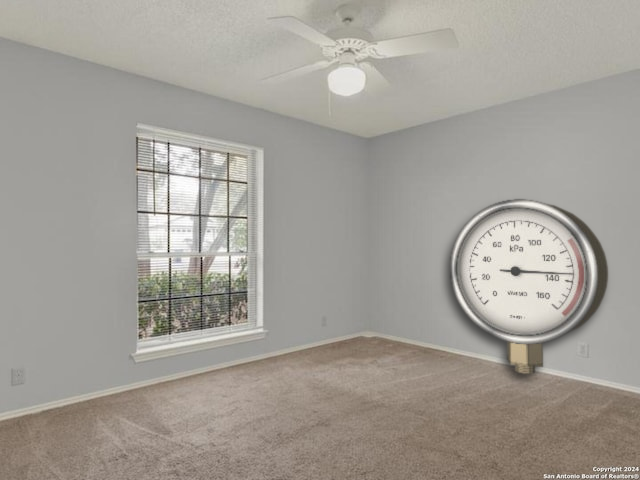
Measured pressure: 135 kPa
